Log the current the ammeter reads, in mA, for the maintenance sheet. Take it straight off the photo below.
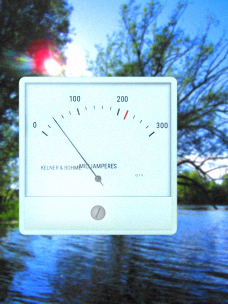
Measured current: 40 mA
